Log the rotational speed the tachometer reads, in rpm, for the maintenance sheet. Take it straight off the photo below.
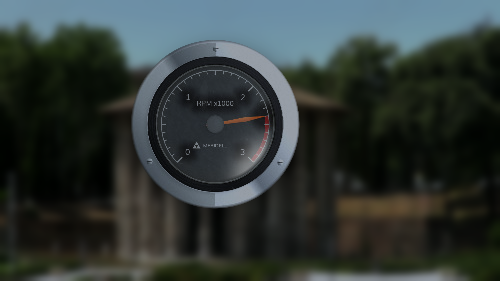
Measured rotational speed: 2400 rpm
